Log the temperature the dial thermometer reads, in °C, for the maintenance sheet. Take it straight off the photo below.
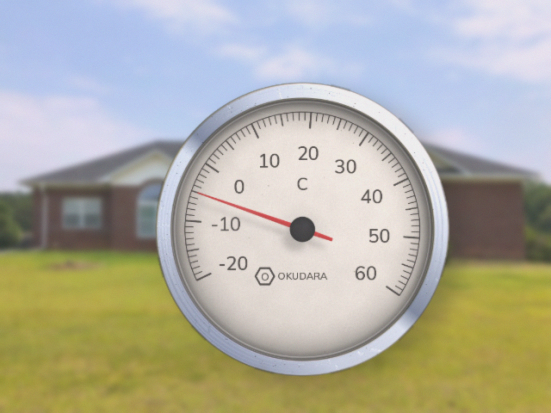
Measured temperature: -5 °C
